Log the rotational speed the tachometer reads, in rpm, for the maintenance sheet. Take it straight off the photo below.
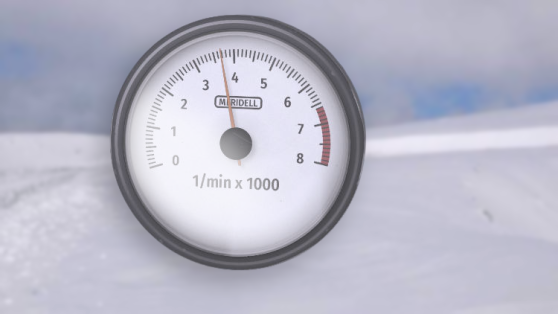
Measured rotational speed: 3700 rpm
